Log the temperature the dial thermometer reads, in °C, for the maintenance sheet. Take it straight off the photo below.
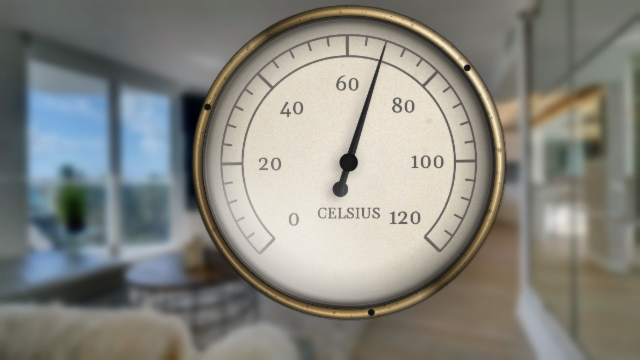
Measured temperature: 68 °C
